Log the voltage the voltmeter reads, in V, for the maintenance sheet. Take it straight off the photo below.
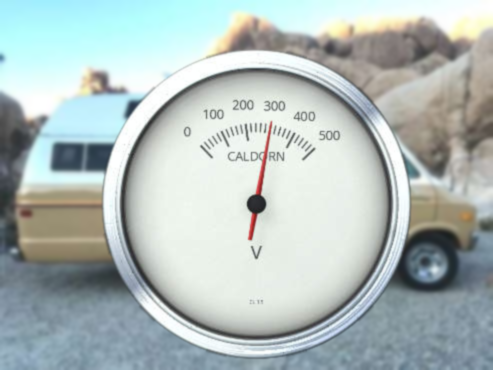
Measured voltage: 300 V
